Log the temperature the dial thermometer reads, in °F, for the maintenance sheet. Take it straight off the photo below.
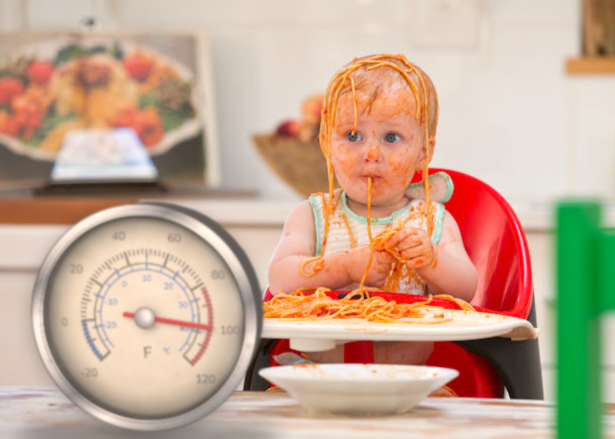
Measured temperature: 100 °F
